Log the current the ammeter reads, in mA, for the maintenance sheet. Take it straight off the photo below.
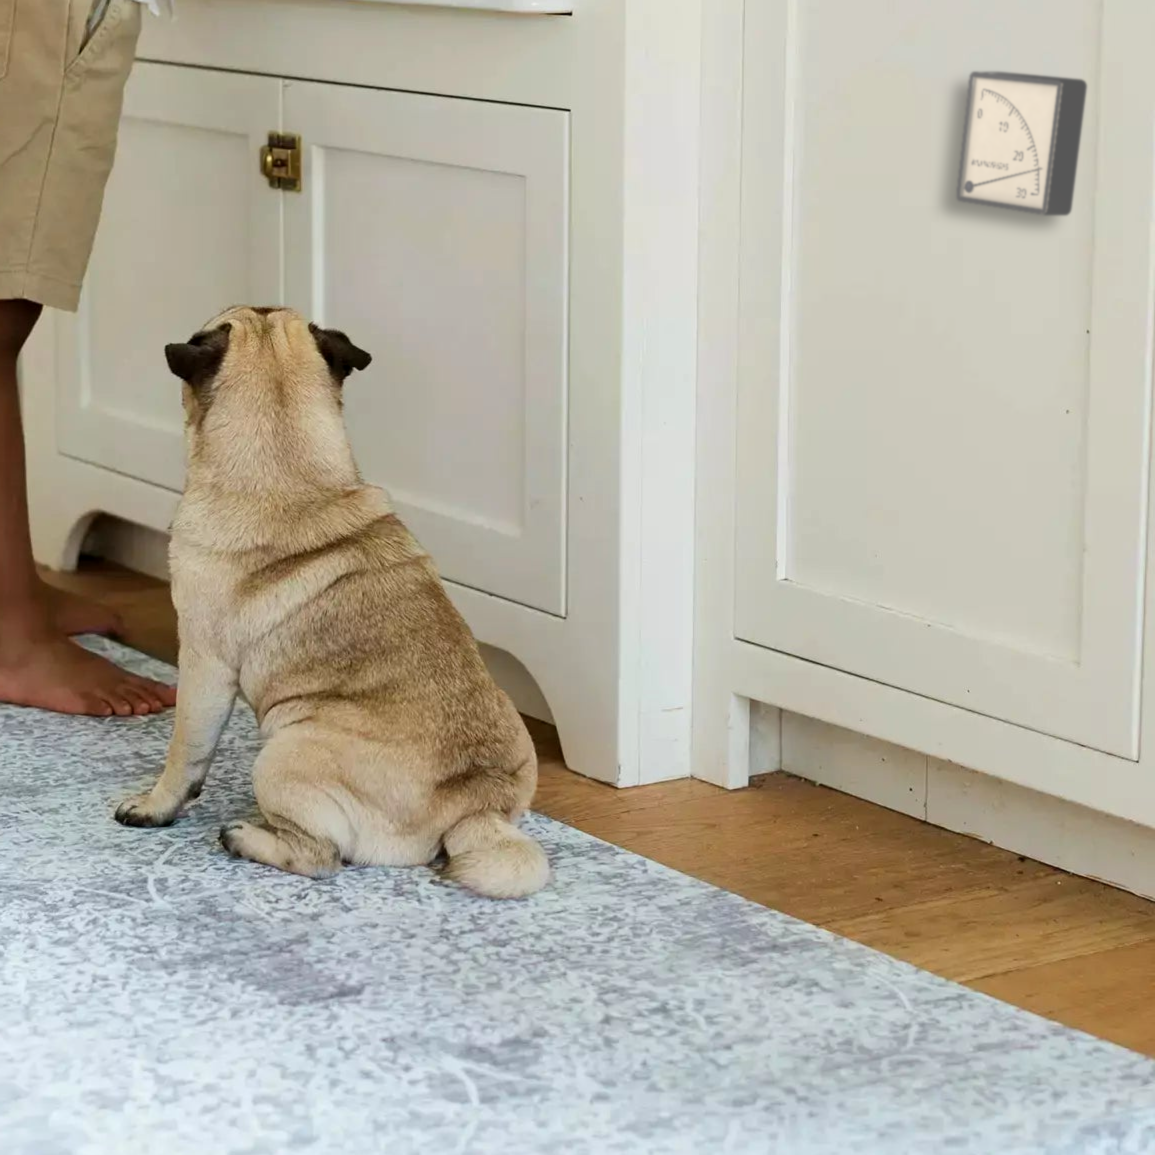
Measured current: 25 mA
